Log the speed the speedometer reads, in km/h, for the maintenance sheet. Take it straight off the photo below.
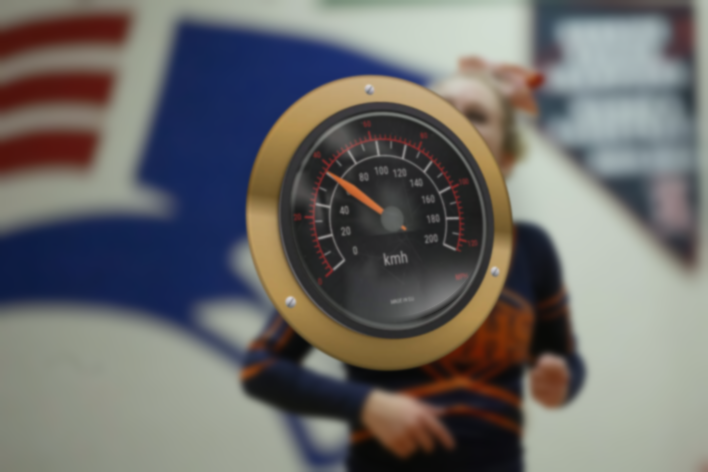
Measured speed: 60 km/h
